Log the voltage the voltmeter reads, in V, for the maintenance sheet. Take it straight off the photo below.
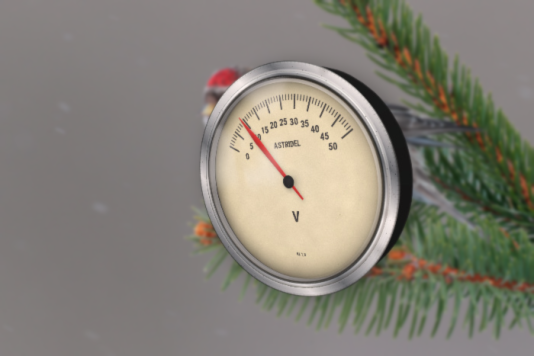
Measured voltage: 10 V
